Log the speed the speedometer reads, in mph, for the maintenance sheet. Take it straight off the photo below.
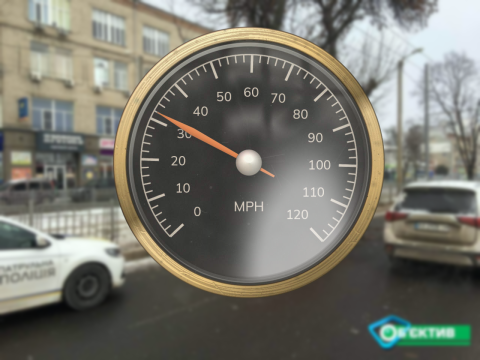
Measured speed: 32 mph
